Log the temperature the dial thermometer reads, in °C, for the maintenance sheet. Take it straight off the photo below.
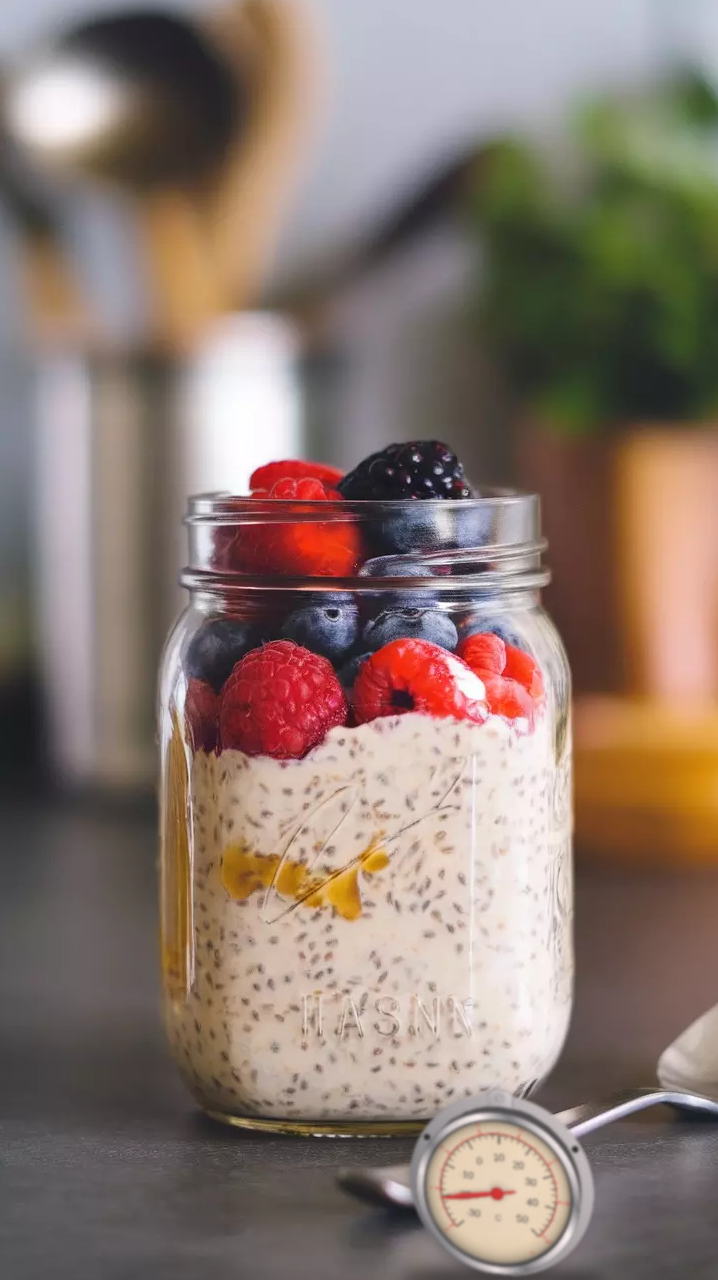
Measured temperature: -20 °C
